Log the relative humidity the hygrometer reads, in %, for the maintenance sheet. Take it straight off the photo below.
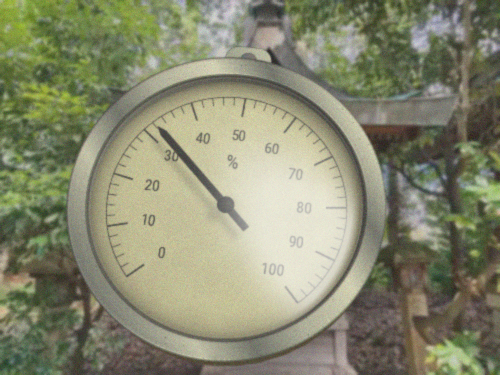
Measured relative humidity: 32 %
